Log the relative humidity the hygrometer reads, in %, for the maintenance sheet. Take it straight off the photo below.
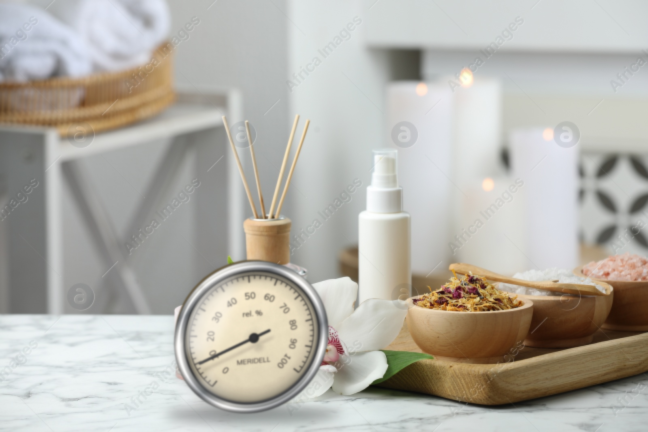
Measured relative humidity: 10 %
